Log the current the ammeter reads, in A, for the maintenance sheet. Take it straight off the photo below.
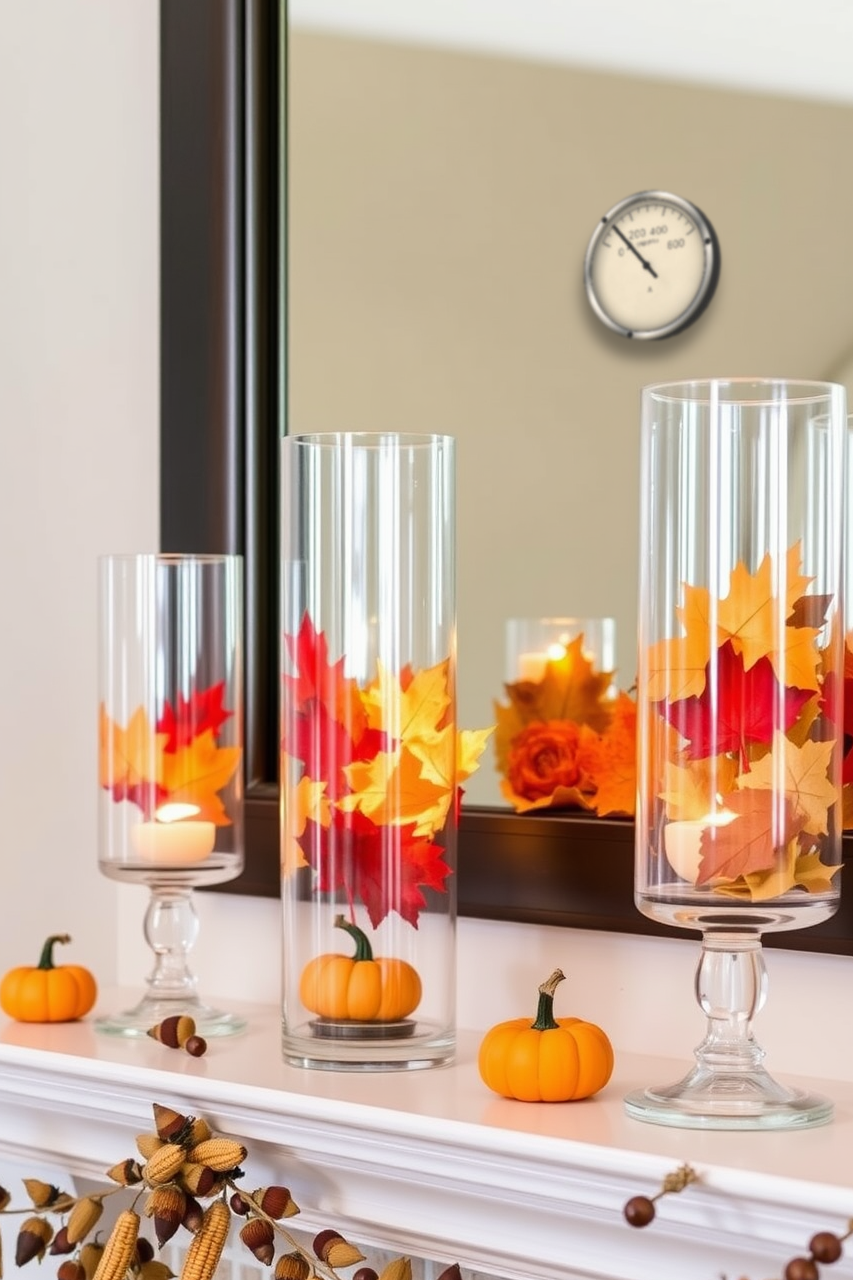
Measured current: 100 A
